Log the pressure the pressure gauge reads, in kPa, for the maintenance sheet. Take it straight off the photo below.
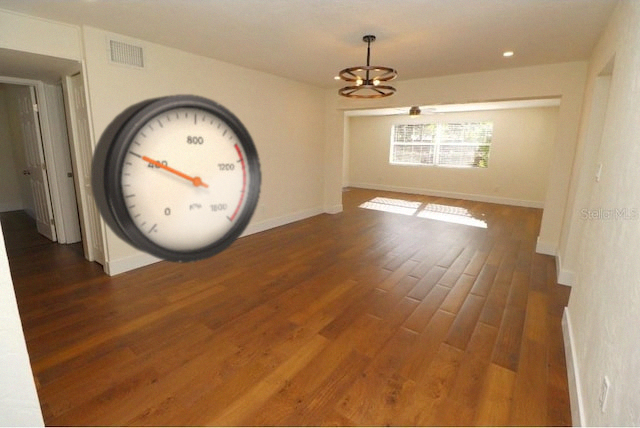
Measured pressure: 400 kPa
